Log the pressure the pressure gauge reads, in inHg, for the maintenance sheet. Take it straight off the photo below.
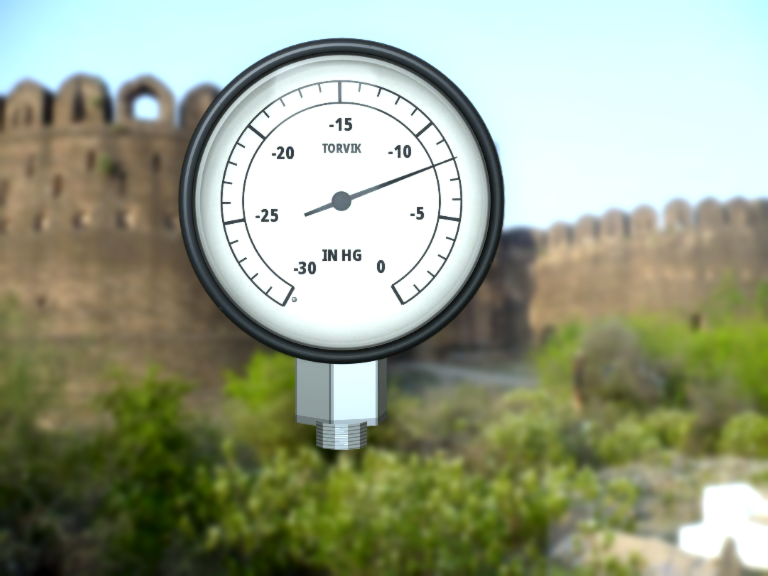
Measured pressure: -8 inHg
